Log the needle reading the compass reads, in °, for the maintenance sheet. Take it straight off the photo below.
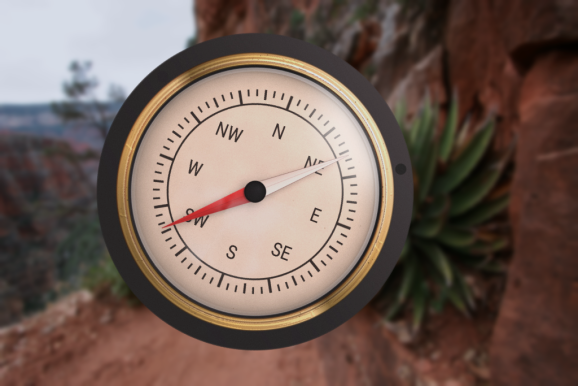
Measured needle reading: 227.5 °
